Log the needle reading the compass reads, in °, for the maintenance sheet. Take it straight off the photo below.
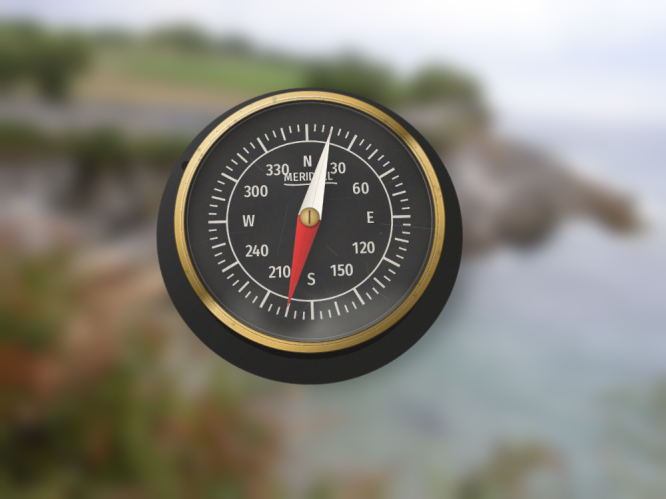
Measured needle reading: 195 °
